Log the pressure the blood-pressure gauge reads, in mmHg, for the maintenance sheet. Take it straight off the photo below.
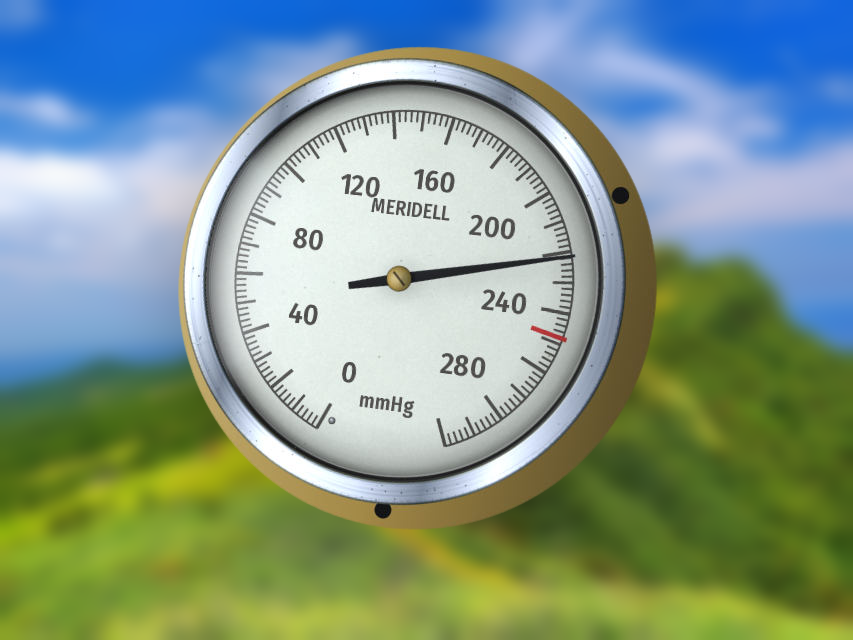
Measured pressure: 222 mmHg
